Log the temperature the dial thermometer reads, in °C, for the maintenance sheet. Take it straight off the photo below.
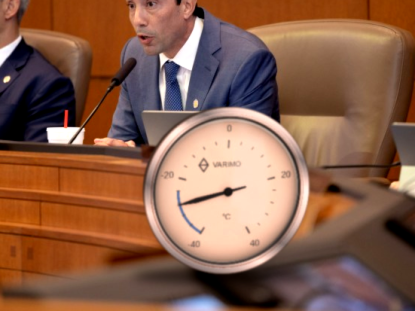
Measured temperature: -28 °C
